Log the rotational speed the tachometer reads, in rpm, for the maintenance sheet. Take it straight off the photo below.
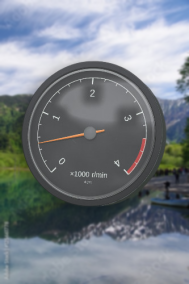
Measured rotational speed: 500 rpm
